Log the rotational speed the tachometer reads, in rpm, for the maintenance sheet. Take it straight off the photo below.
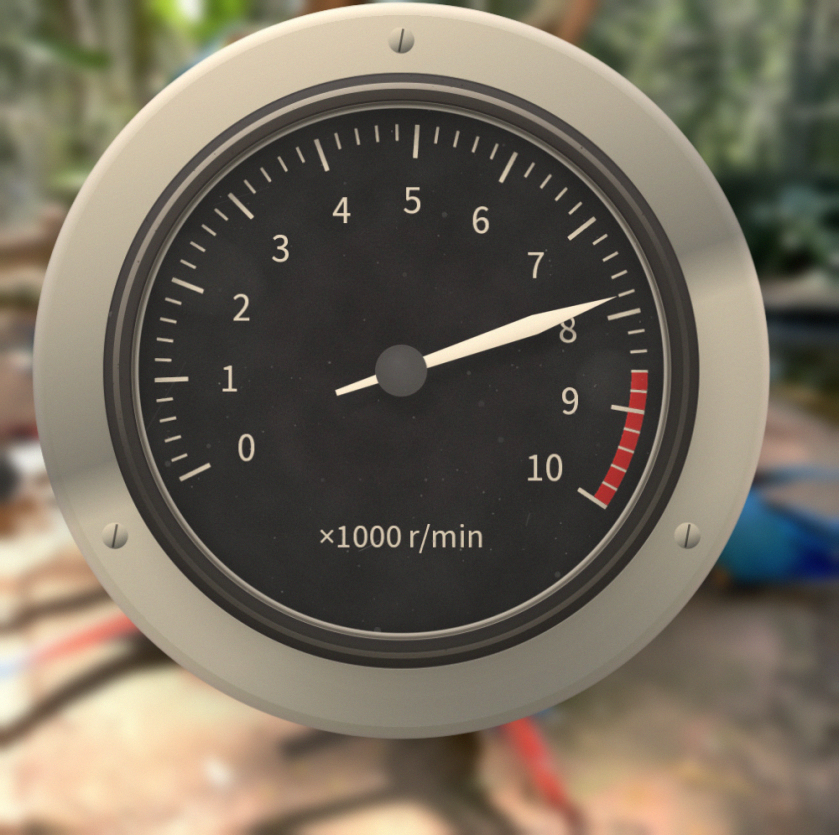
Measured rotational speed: 7800 rpm
